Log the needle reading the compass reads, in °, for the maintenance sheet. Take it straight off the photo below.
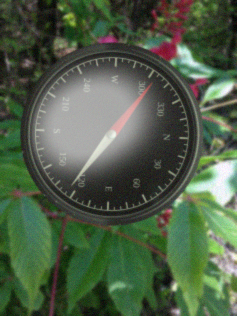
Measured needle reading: 305 °
